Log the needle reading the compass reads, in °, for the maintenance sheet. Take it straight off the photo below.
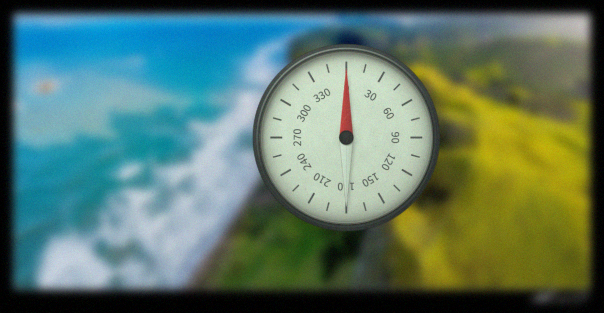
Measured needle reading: 0 °
